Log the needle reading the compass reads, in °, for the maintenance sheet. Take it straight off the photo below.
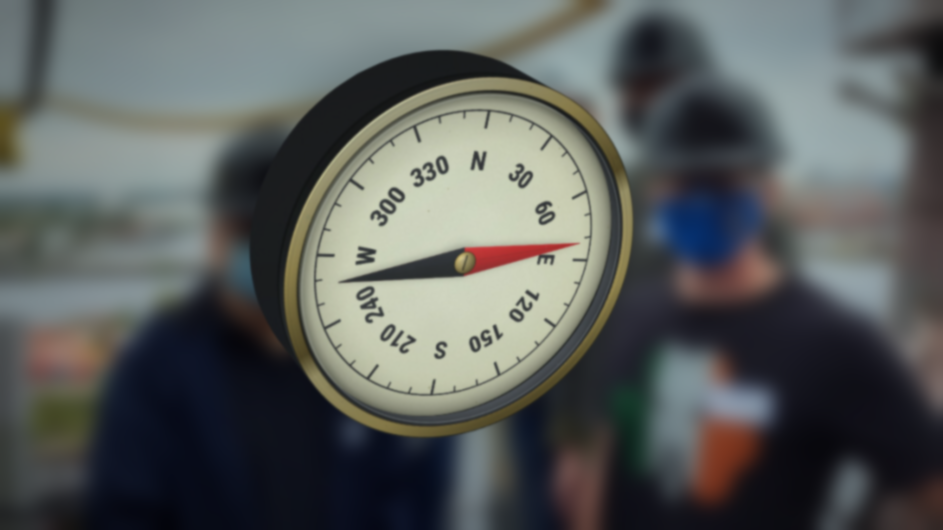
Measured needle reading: 80 °
